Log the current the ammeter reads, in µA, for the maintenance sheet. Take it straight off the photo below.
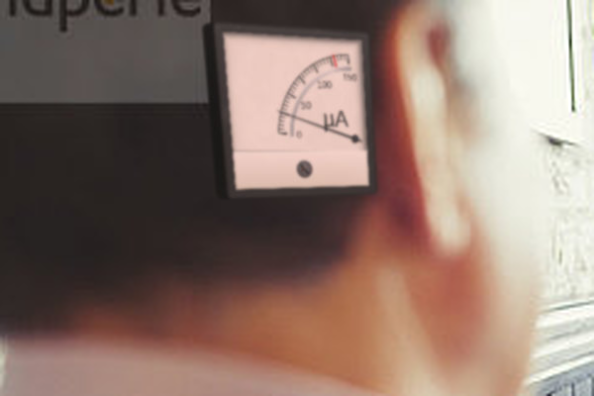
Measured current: 25 µA
